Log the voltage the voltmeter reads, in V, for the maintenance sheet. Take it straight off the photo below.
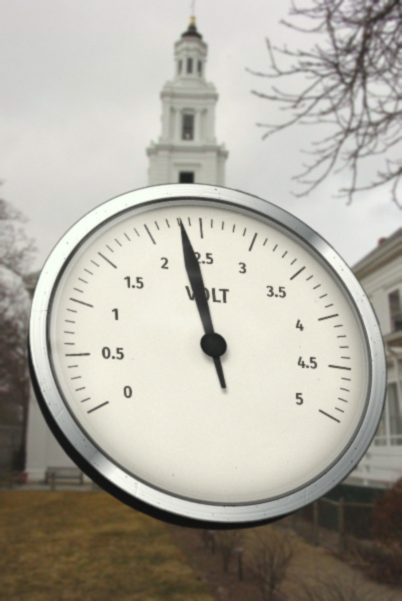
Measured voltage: 2.3 V
